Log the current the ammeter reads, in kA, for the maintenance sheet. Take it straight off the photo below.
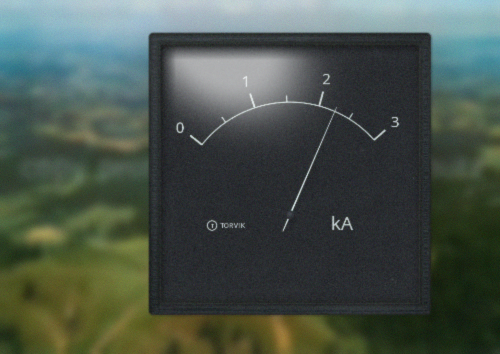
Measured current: 2.25 kA
